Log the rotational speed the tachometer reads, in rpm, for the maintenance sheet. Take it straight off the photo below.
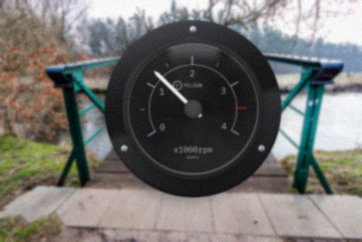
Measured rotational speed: 1250 rpm
